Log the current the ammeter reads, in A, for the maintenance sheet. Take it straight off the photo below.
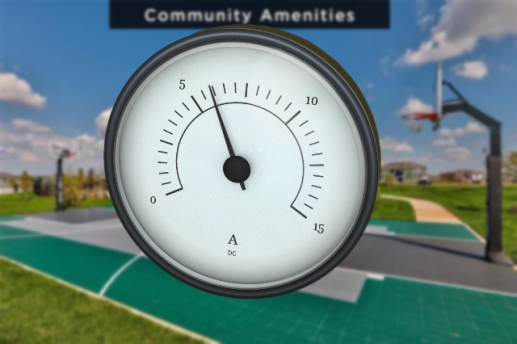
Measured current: 6 A
